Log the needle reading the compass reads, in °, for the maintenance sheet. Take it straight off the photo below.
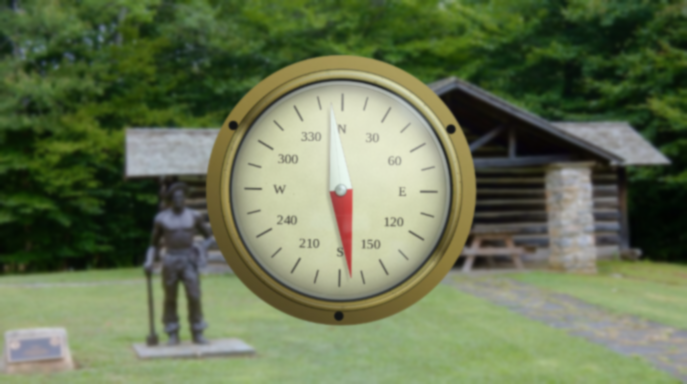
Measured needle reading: 172.5 °
